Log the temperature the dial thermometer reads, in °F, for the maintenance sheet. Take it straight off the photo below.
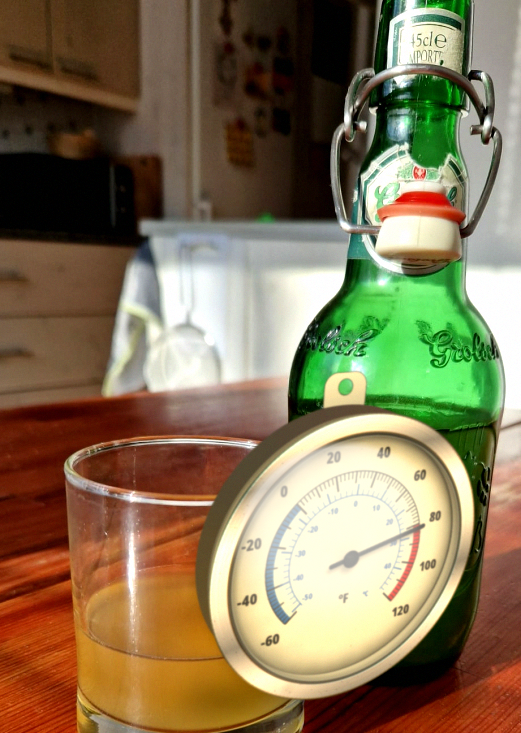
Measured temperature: 80 °F
